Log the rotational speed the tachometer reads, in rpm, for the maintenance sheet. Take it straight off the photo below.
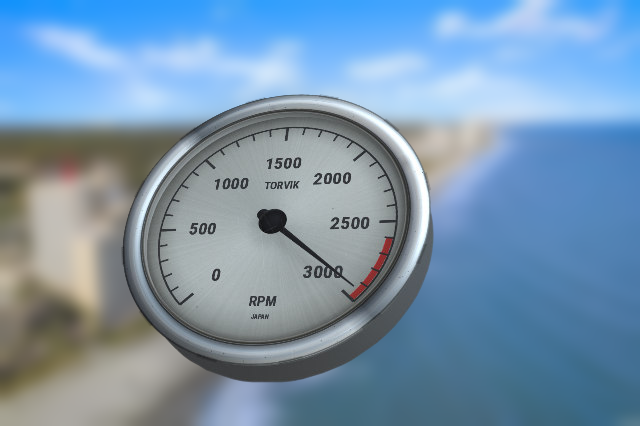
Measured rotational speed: 2950 rpm
